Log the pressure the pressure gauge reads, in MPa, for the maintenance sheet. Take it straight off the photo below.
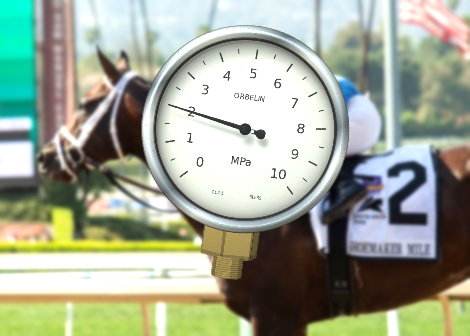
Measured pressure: 2 MPa
